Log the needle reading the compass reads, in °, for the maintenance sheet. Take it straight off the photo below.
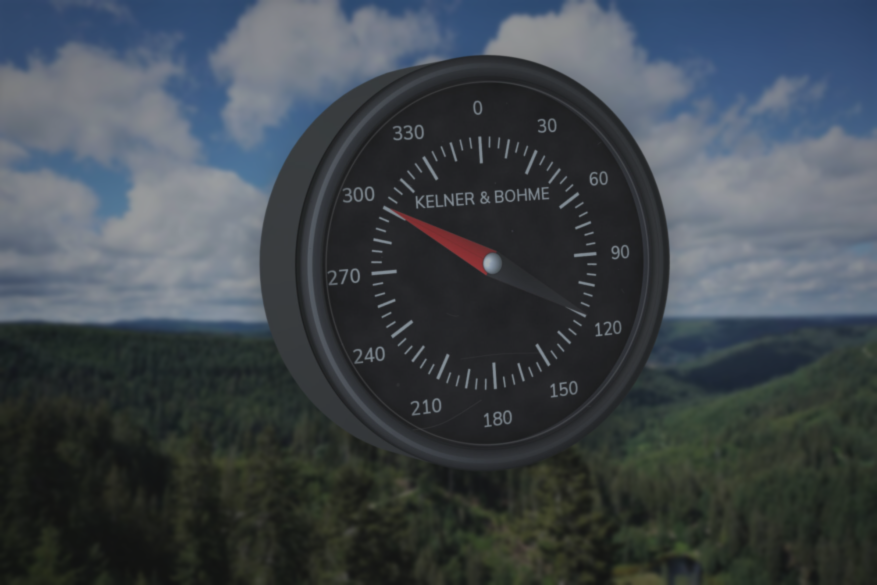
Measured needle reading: 300 °
